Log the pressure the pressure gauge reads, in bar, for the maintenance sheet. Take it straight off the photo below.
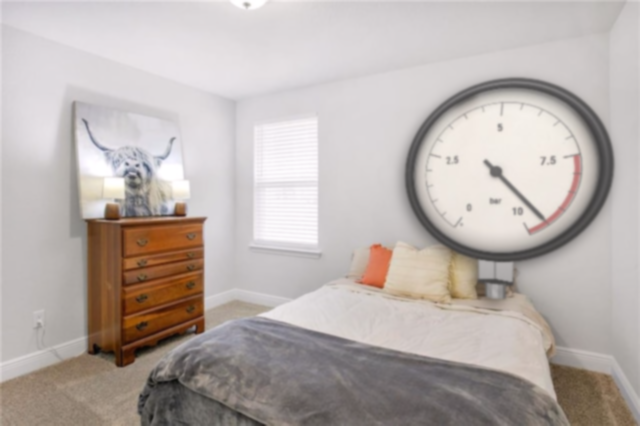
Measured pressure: 9.5 bar
